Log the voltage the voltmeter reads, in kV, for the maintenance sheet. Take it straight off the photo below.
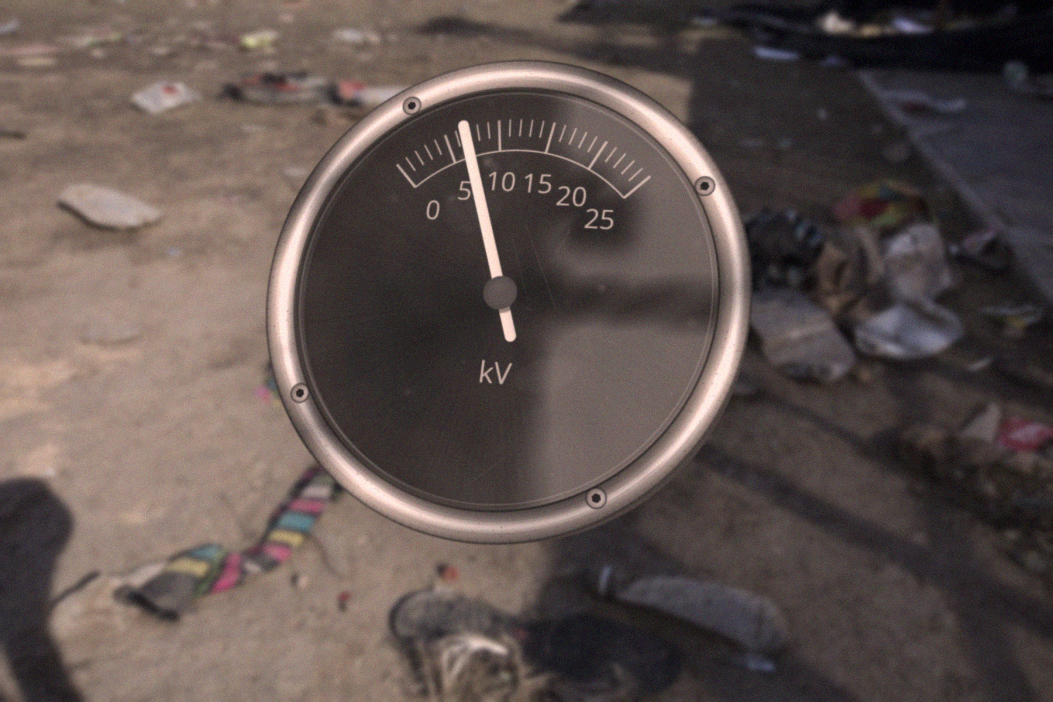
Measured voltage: 7 kV
